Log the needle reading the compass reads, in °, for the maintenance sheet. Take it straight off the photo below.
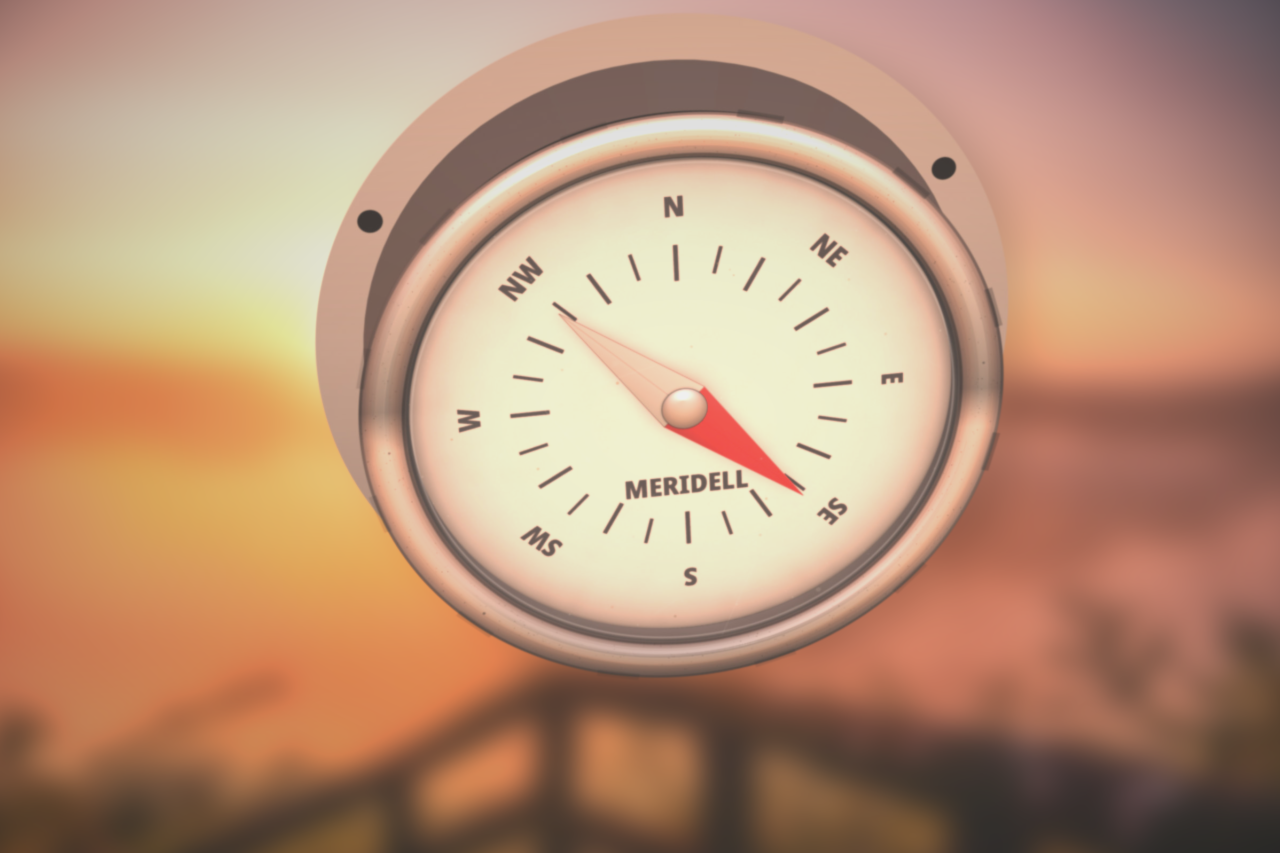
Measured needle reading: 135 °
